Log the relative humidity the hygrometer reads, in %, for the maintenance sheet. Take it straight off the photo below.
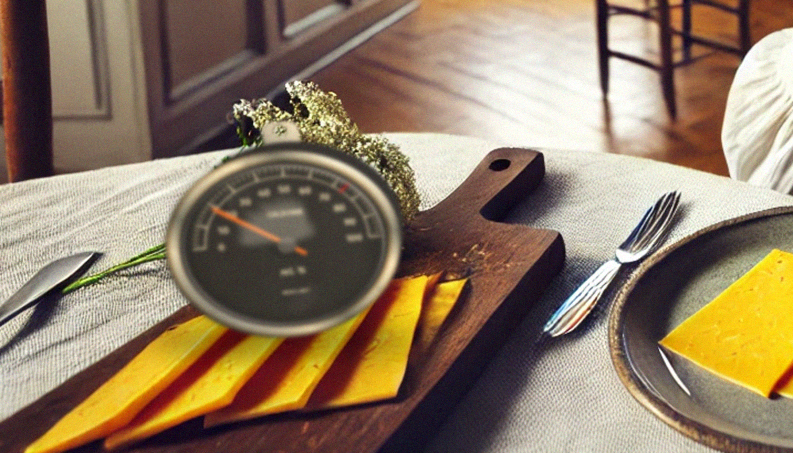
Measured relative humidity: 20 %
